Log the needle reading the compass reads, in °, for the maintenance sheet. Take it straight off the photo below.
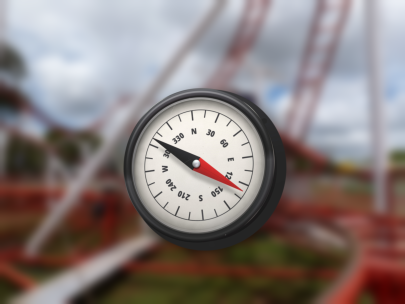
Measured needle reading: 127.5 °
